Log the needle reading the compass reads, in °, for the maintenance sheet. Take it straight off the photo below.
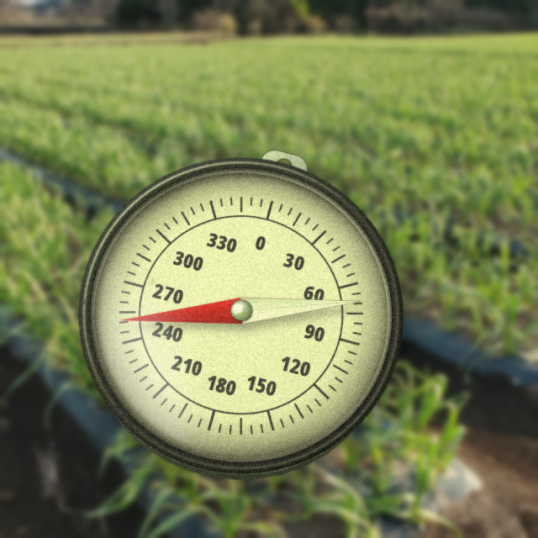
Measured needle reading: 250 °
